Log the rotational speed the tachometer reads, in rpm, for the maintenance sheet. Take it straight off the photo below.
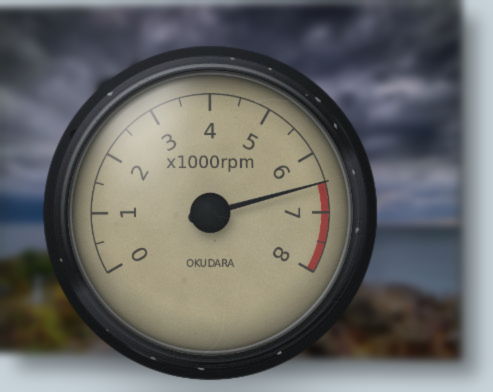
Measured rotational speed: 6500 rpm
